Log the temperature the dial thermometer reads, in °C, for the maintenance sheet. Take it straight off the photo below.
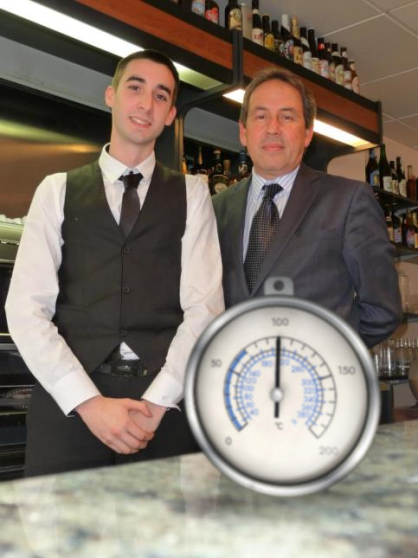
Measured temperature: 100 °C
